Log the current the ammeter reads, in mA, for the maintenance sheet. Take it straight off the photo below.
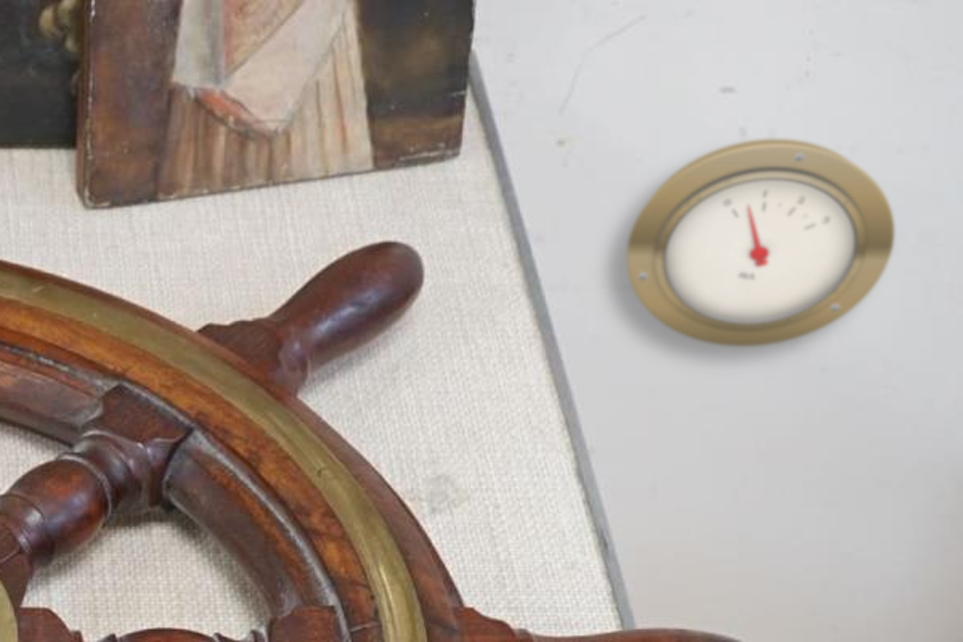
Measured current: 0.5 mA
